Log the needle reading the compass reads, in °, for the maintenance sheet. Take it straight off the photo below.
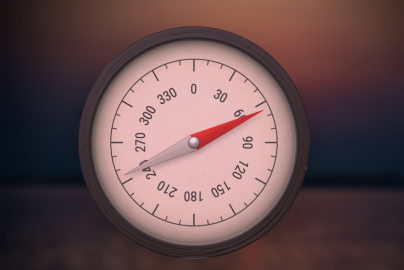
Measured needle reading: 65 °
